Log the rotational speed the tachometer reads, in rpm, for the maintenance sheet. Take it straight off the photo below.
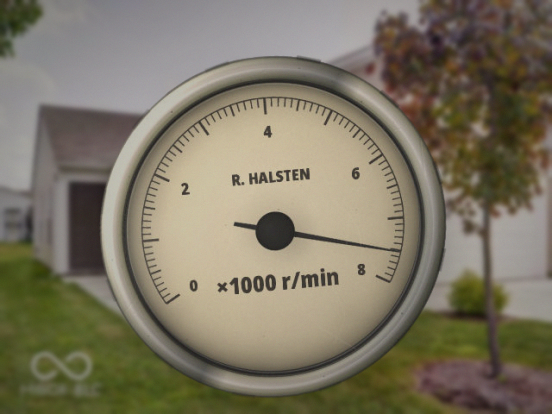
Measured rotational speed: 7500 rpm
